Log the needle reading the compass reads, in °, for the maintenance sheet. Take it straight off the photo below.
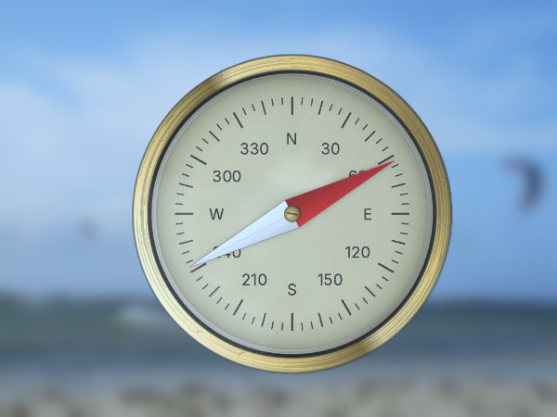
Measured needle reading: 62.5 °
